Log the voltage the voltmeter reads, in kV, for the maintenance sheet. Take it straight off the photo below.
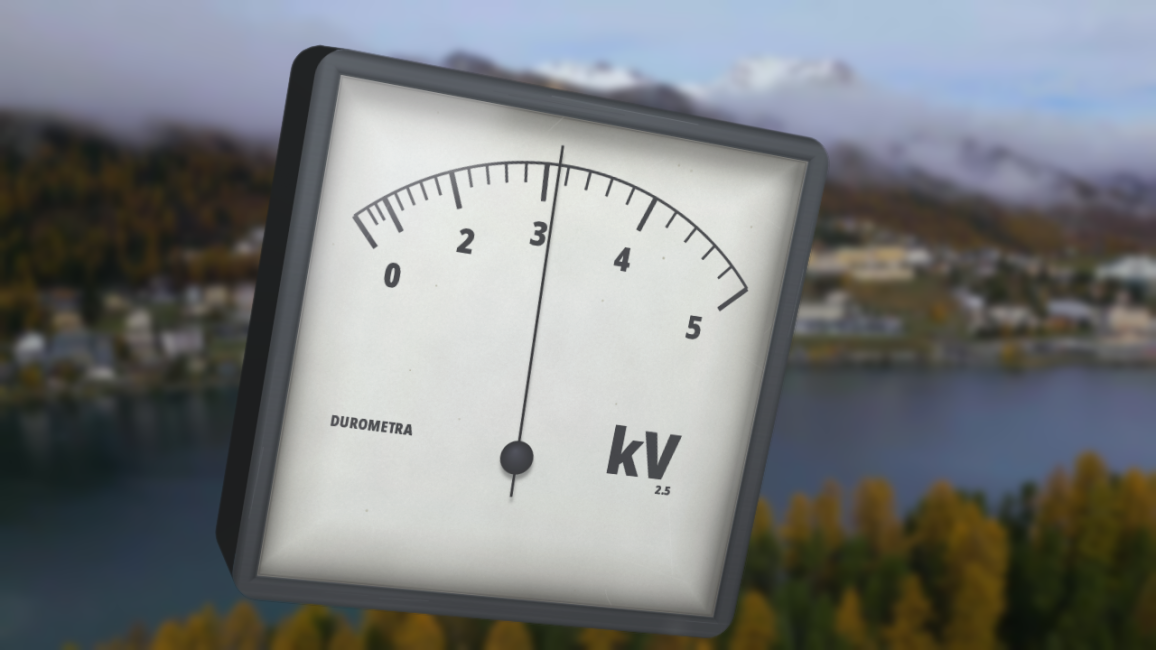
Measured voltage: 3.1 kV
